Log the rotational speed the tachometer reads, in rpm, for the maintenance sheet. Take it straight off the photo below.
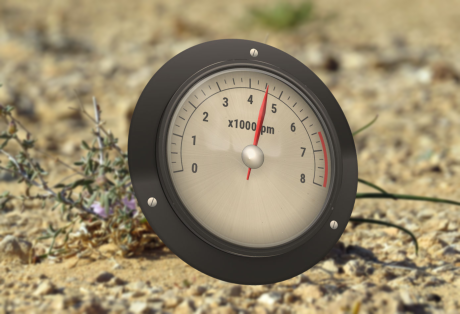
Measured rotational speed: 4500 rpm
